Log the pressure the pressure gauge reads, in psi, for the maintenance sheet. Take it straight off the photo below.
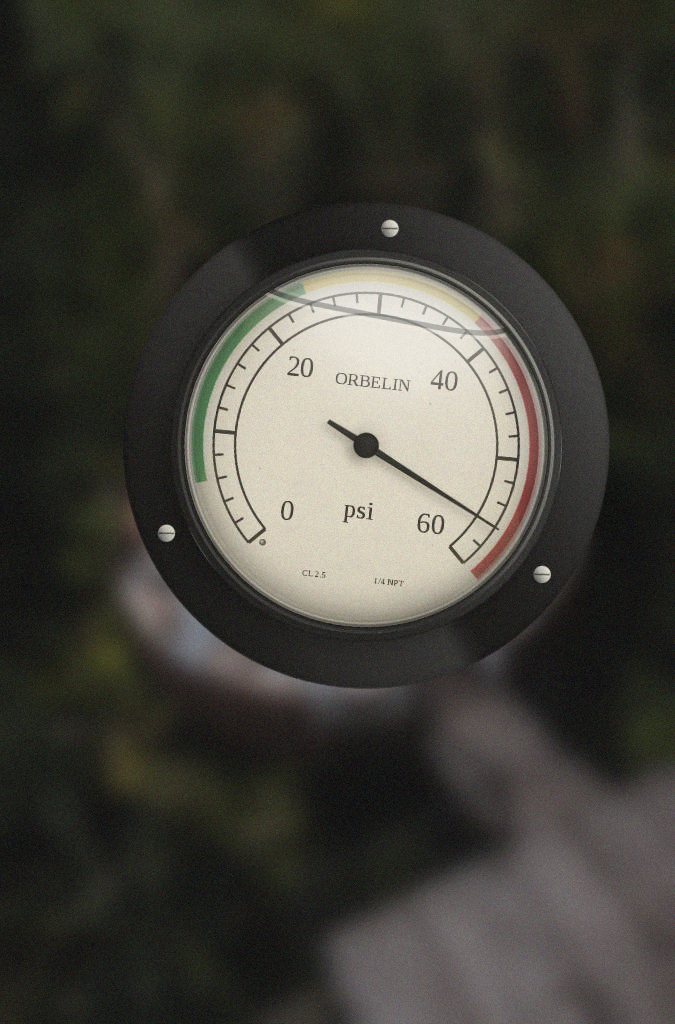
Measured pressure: 56 psi
